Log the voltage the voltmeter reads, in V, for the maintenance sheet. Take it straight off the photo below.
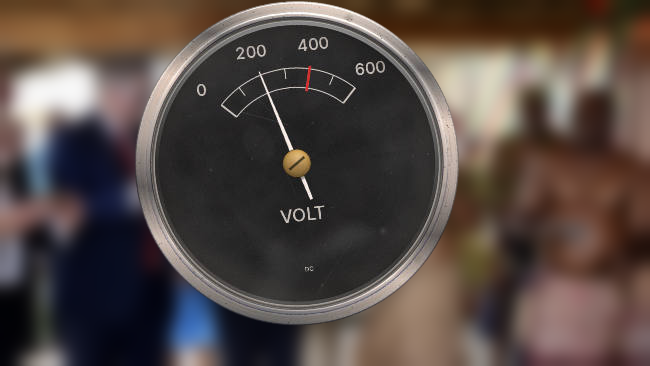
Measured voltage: 200 V
